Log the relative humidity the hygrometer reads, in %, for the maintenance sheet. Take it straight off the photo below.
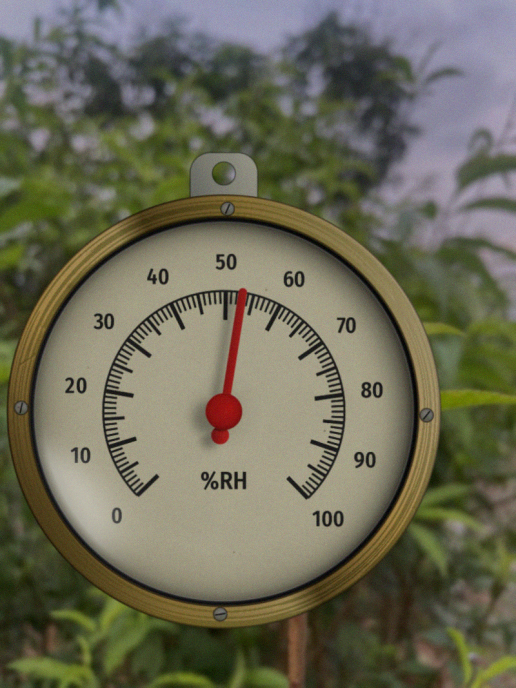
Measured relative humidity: 53 %
